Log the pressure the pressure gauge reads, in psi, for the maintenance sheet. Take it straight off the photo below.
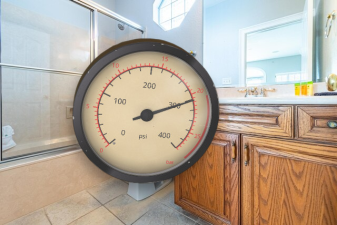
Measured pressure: 300 psi
